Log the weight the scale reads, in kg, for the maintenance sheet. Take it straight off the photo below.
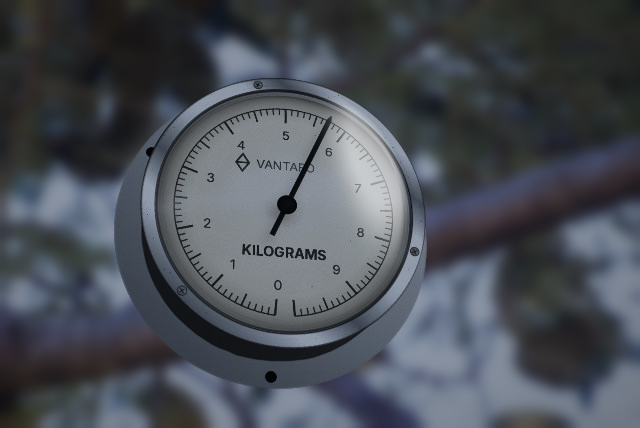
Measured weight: 5.7 kg
